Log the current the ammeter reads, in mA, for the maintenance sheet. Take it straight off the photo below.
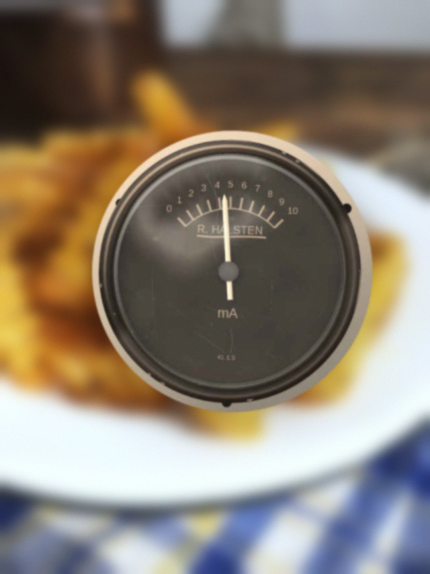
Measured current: 4.5 mA
